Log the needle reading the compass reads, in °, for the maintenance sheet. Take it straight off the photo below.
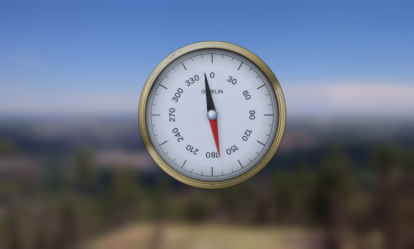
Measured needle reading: 170 °
